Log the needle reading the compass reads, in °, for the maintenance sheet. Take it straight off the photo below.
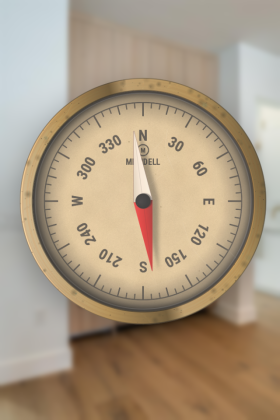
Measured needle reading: 172.5 °
